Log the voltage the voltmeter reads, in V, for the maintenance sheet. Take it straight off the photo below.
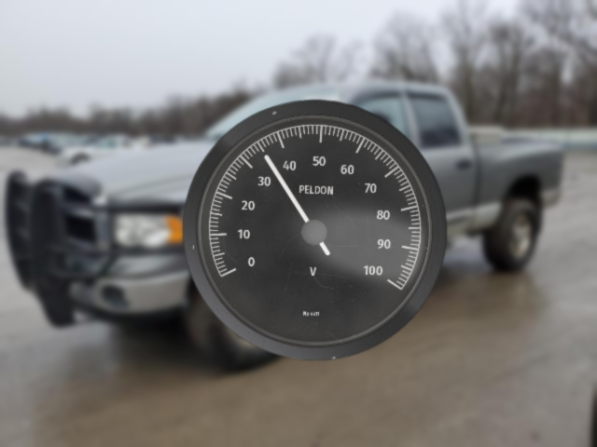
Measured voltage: 35 V
